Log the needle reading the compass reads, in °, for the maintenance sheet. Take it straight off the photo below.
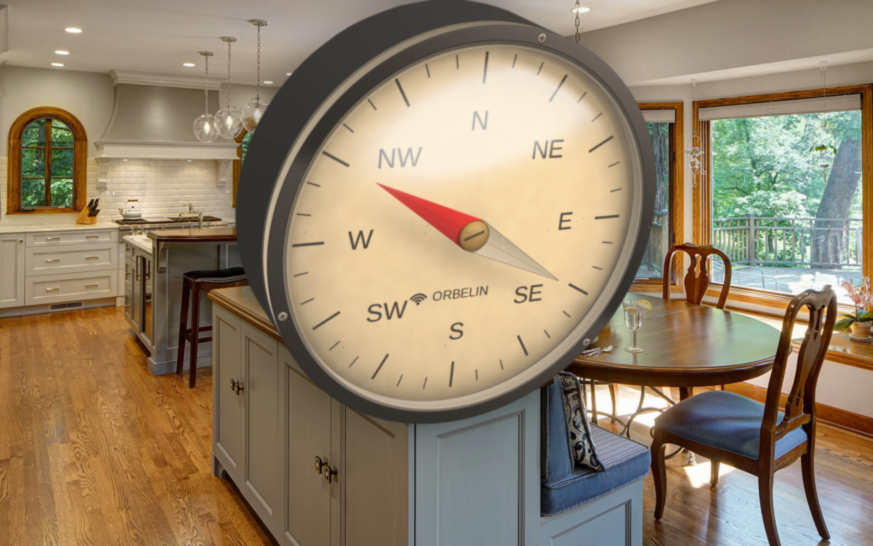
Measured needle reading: 300 °
